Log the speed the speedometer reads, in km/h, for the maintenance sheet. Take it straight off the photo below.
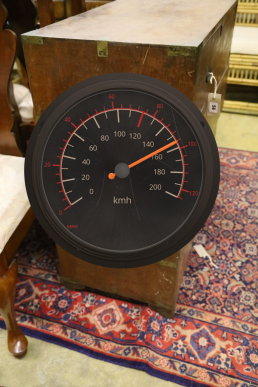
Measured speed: 155 km/h
